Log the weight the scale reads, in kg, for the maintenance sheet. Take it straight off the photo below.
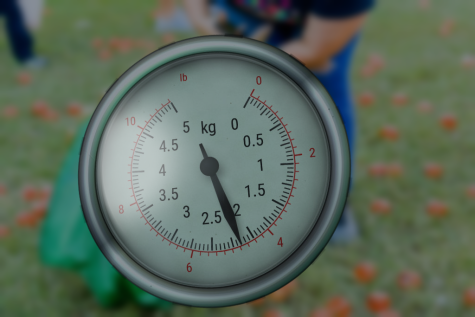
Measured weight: 2.15 kg
